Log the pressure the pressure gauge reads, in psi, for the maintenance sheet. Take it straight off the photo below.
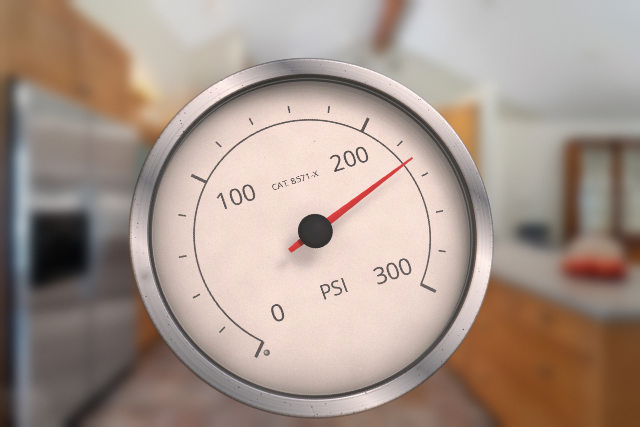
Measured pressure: 230 psi
